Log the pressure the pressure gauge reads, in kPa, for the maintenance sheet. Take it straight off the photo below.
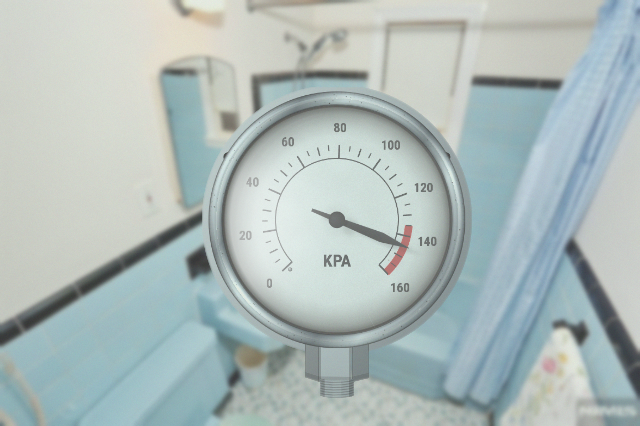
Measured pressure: 145 kPa
